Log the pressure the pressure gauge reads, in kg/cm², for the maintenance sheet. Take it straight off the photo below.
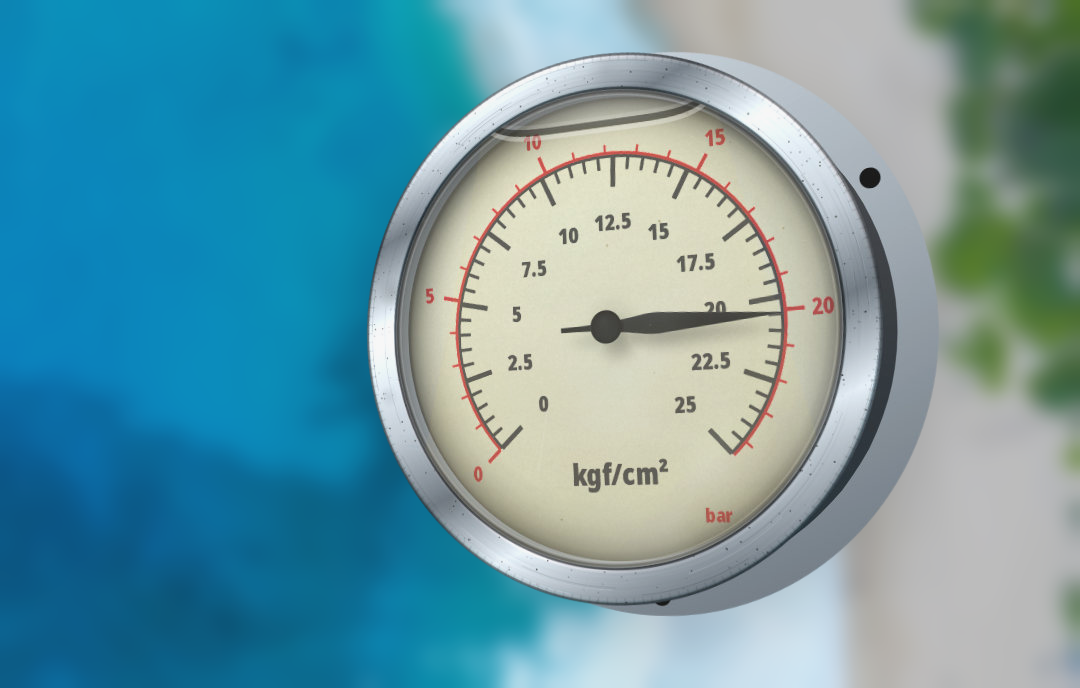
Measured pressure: 20.5 kg/cm²
